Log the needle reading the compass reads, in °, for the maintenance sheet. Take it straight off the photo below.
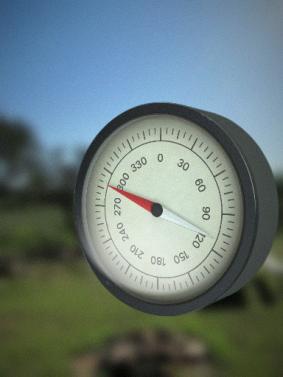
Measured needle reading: 290 °
